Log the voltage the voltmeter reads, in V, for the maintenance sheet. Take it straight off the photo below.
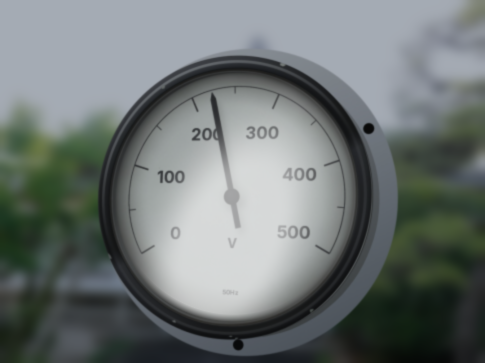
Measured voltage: 225 V
